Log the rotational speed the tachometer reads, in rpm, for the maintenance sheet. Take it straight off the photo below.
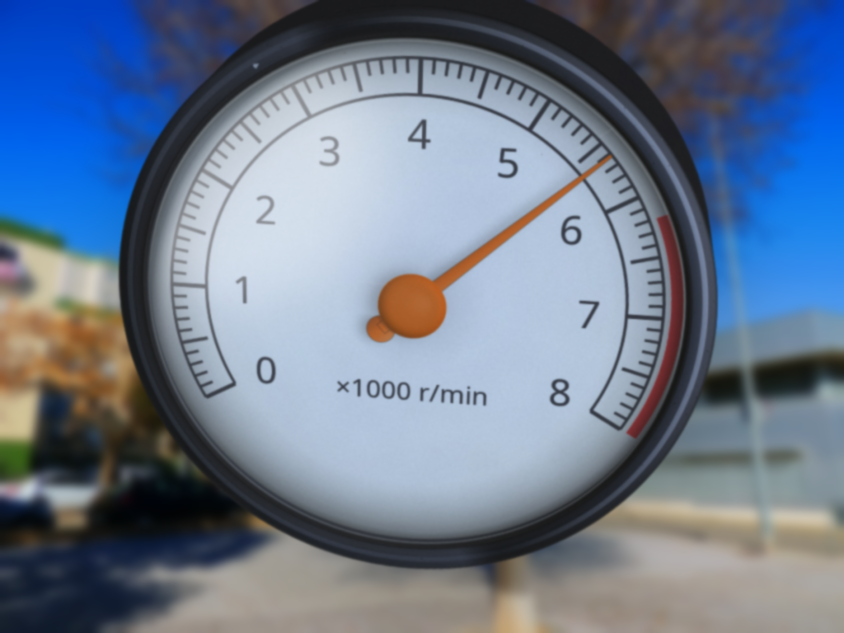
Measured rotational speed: 5600 rpm
